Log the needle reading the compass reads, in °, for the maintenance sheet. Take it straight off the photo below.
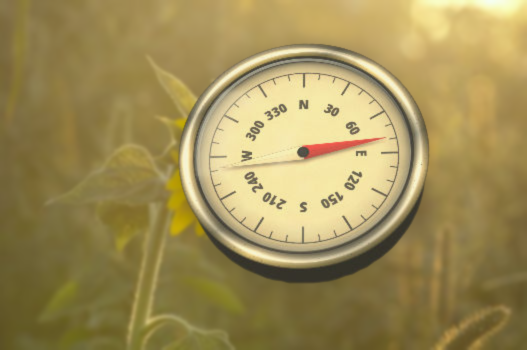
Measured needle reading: 80 °
